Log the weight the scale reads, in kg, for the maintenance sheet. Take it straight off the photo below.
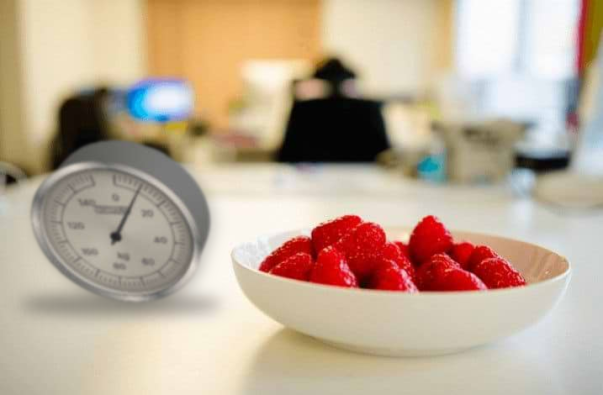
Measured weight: 10 kg
